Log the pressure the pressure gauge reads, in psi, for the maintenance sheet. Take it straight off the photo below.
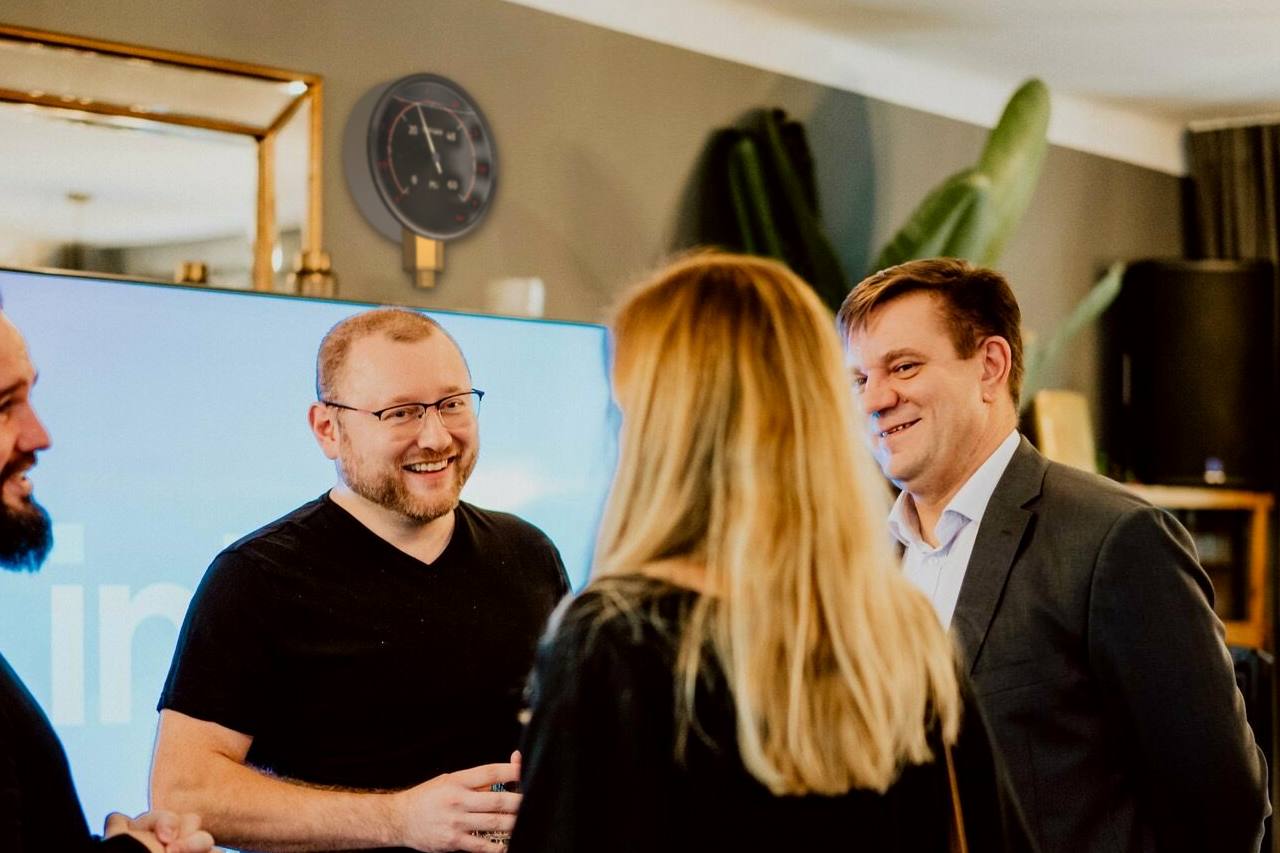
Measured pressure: 25 psi
